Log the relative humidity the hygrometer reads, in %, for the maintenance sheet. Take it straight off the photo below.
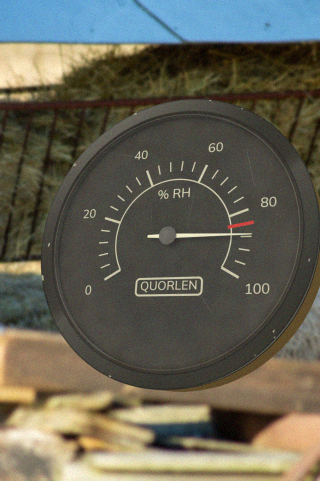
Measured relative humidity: 88 %
